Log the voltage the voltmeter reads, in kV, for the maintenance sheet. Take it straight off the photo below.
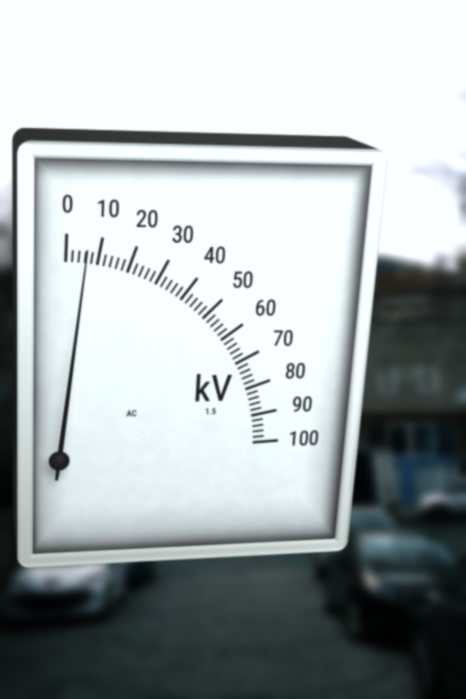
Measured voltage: 6 kV
